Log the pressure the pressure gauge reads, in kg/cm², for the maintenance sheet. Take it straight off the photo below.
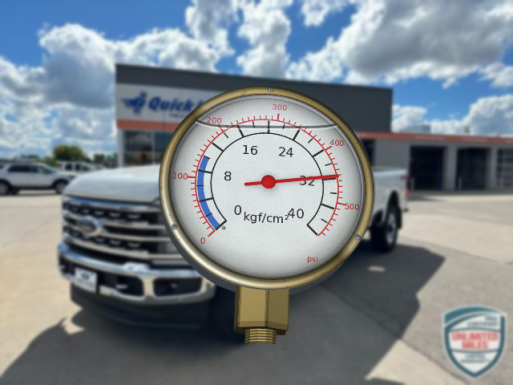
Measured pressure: 32 kg/cm²
